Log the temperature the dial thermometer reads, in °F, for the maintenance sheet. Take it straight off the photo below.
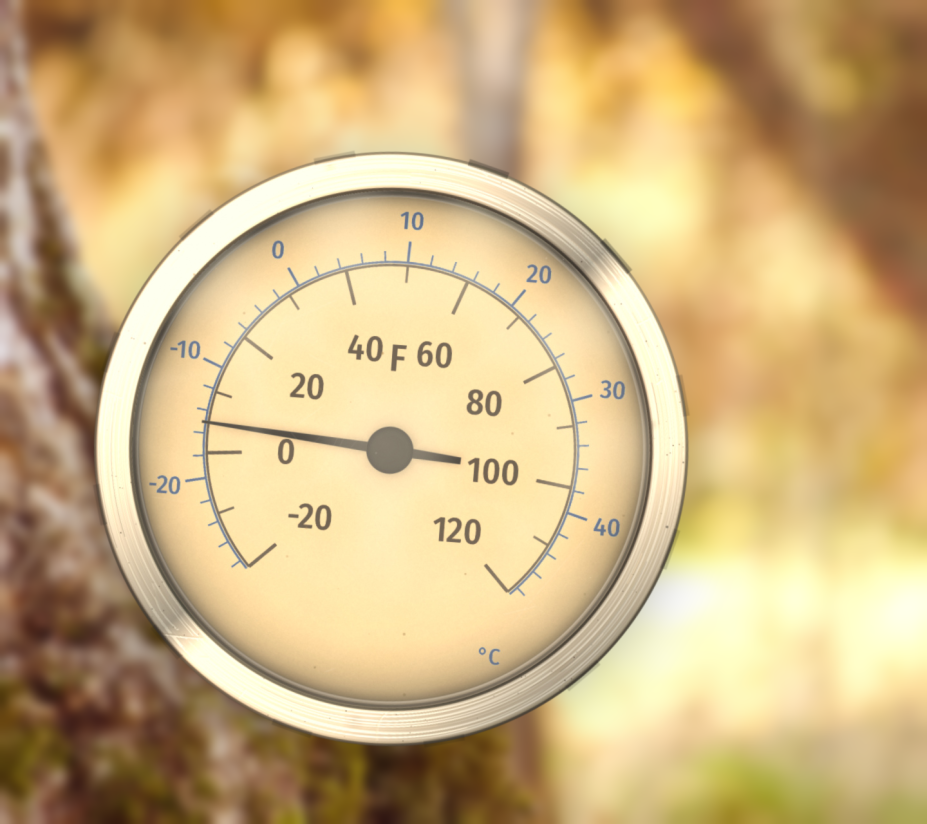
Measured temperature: 5 °F
